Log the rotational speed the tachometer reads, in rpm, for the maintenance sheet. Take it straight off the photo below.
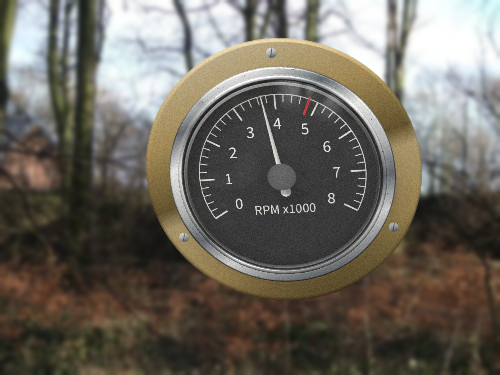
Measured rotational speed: 3700 rpm
